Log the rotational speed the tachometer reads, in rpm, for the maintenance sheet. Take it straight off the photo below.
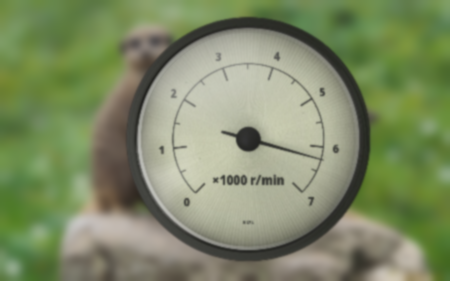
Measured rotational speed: 6250 rpm
